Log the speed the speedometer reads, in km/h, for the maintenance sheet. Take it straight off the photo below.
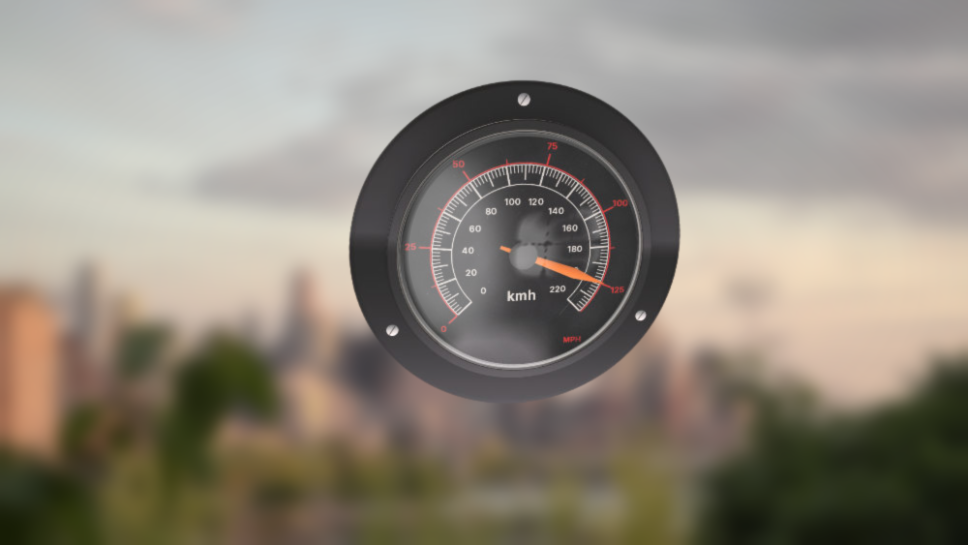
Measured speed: 200 km/h
